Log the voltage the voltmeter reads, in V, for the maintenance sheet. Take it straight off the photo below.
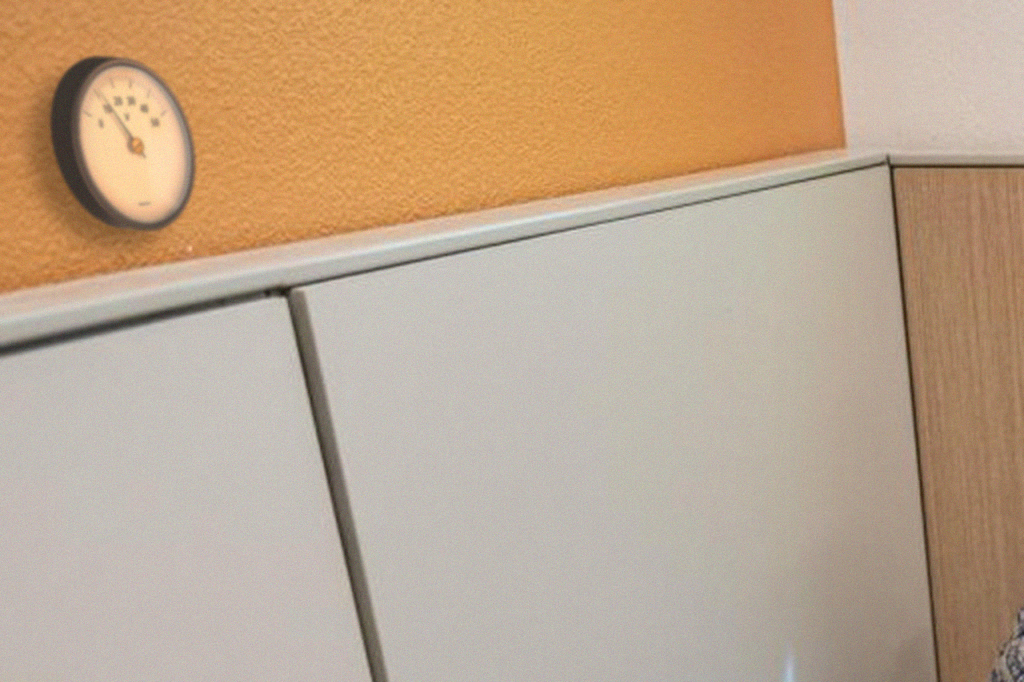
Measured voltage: 10 V
